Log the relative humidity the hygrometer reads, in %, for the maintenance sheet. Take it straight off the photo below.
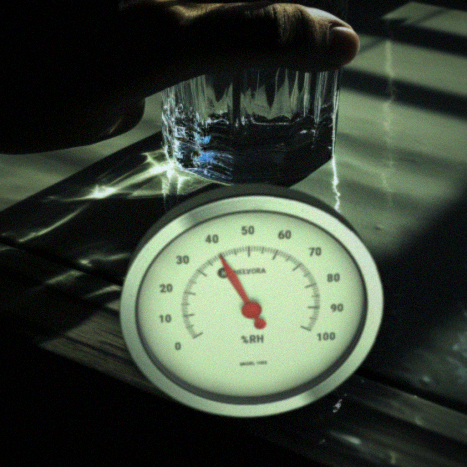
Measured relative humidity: 40 %
